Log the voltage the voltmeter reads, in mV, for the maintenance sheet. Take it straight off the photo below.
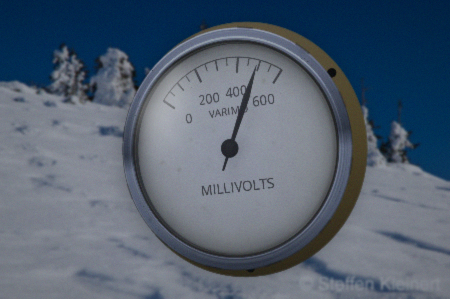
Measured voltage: 500 mV
